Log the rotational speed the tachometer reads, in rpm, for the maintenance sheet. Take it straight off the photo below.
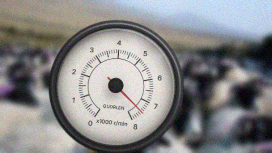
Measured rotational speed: 7500 rpm
